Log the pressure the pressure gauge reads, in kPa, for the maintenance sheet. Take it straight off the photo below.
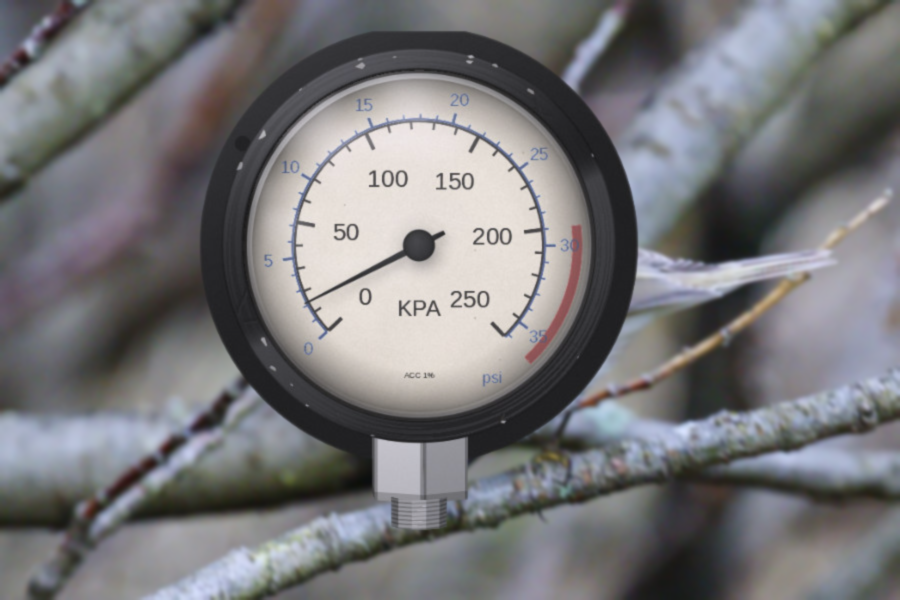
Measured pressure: 15 kPa
